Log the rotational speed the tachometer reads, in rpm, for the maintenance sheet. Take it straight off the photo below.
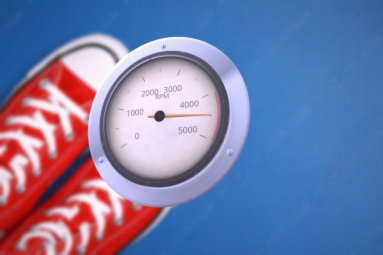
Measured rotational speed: 4500 rpm
